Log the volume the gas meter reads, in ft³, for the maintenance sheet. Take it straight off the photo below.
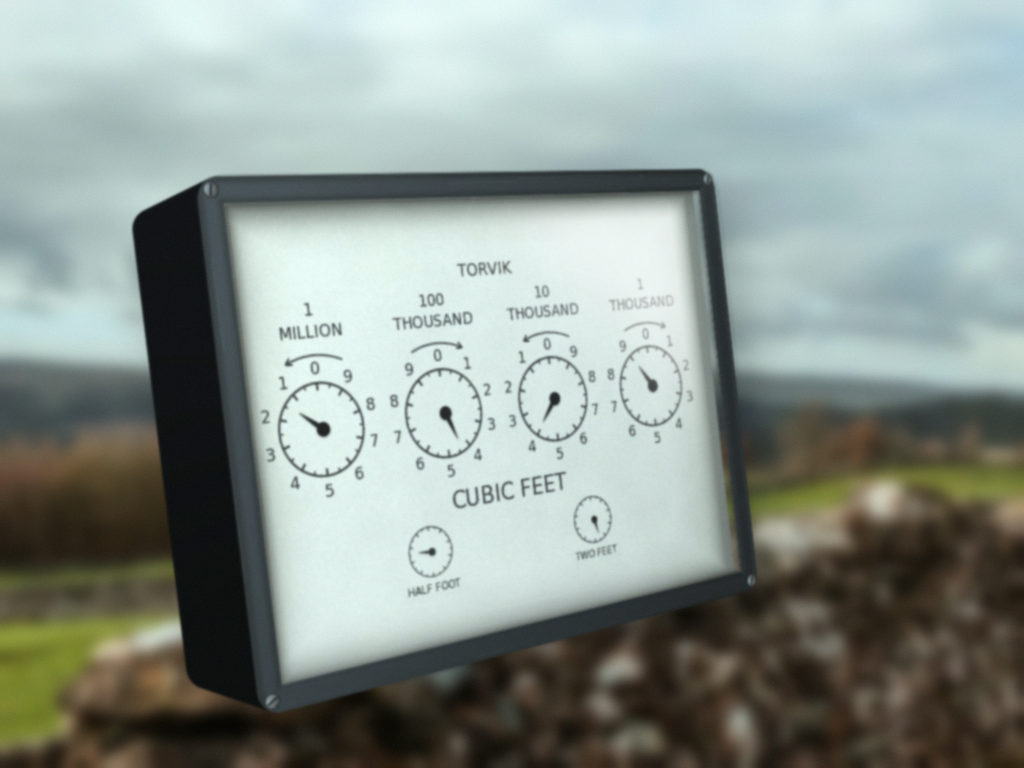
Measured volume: 143900 ft³
